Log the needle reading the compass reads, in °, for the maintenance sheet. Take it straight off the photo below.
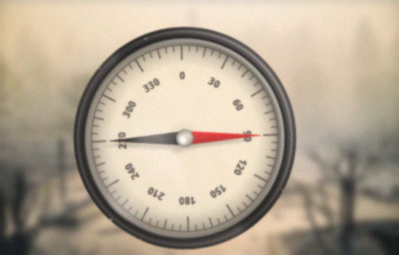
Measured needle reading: 90 °
